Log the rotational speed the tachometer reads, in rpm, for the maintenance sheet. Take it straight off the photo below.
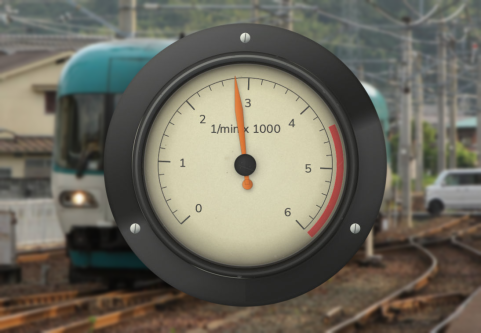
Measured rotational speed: 2800 rpm
